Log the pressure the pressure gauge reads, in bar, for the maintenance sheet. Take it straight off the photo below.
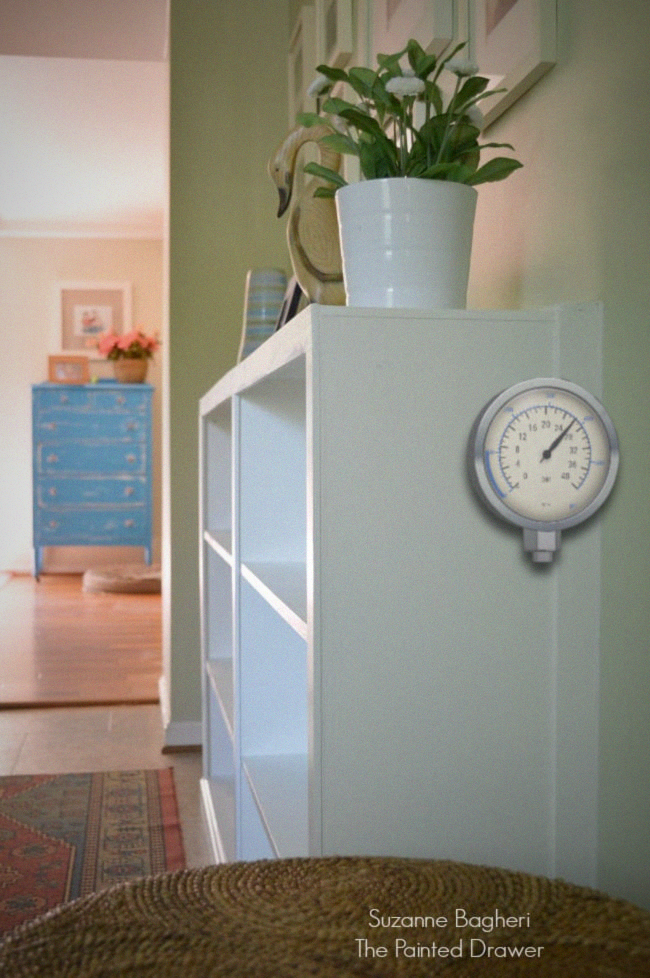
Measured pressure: 26 bar
